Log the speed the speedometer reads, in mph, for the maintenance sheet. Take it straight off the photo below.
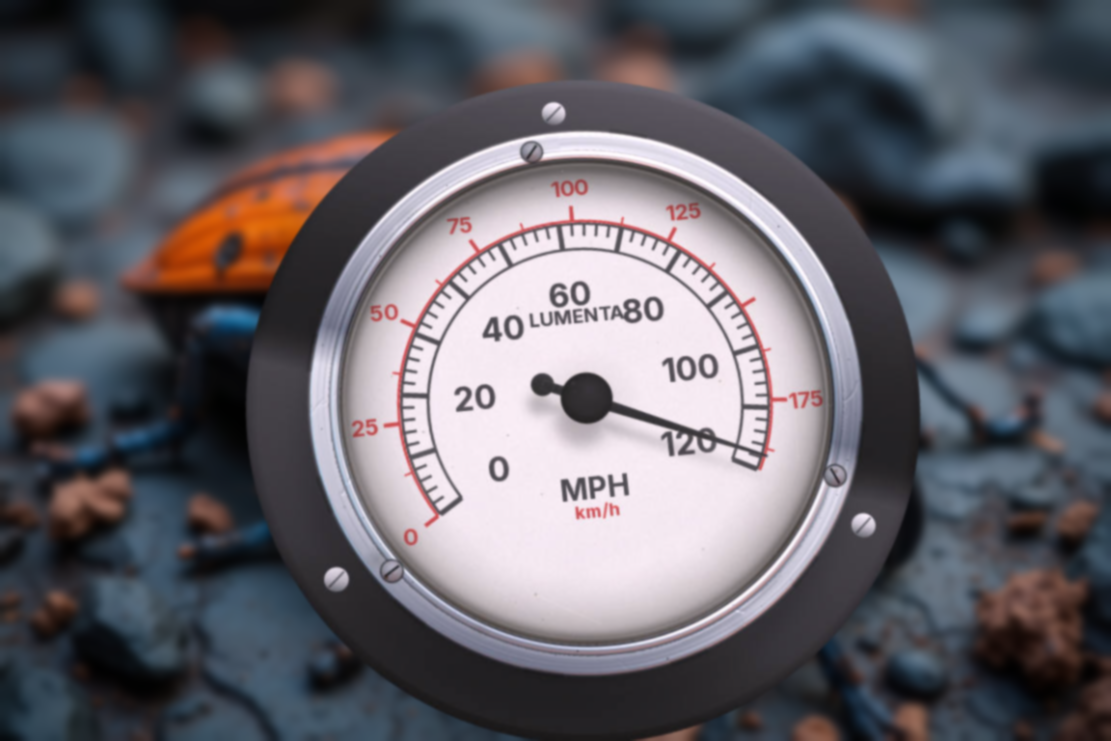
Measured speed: 118 mph
